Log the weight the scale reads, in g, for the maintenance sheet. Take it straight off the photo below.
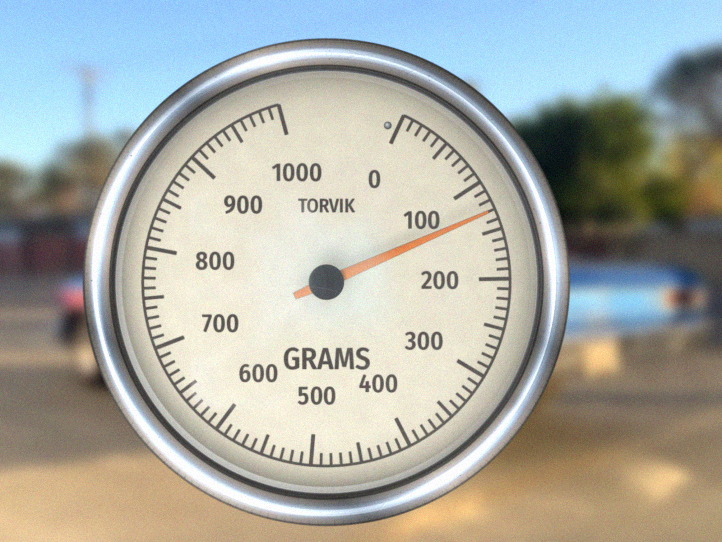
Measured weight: 130 g
